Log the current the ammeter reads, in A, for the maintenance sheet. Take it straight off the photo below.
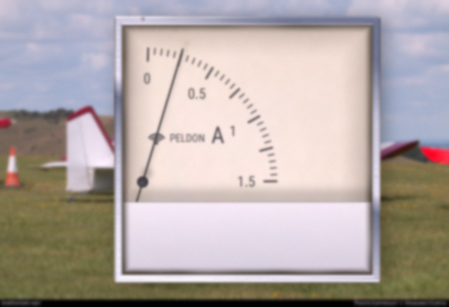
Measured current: 0.25 A
